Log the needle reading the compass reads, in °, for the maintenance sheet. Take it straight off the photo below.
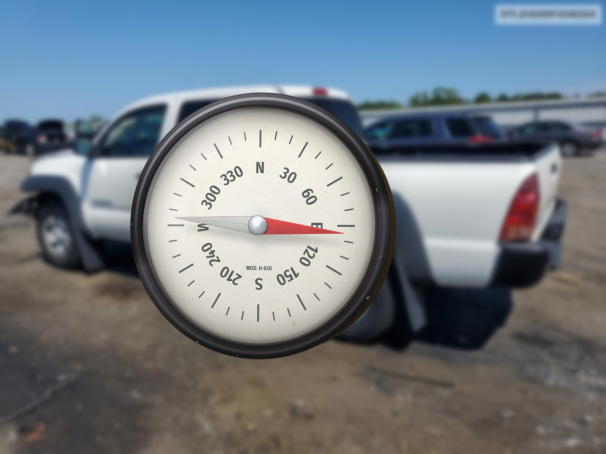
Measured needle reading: 95 °
